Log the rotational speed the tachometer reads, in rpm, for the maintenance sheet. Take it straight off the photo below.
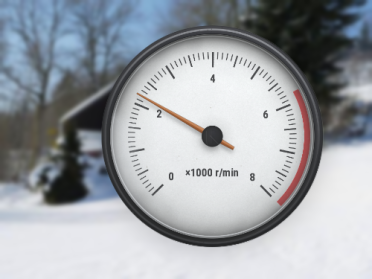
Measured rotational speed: 2200 rpm
